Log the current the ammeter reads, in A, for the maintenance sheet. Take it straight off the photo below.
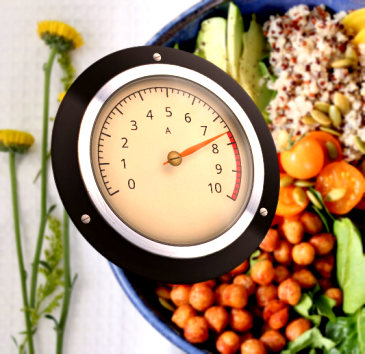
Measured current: 7.6 A
